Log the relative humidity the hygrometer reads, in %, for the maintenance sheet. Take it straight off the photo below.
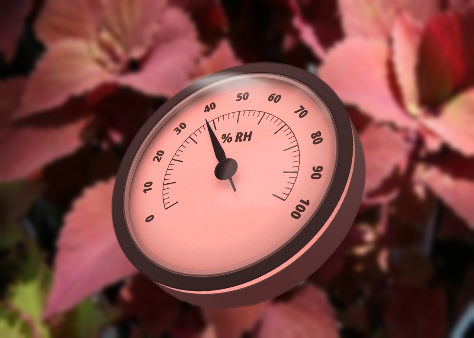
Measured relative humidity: 38 %
